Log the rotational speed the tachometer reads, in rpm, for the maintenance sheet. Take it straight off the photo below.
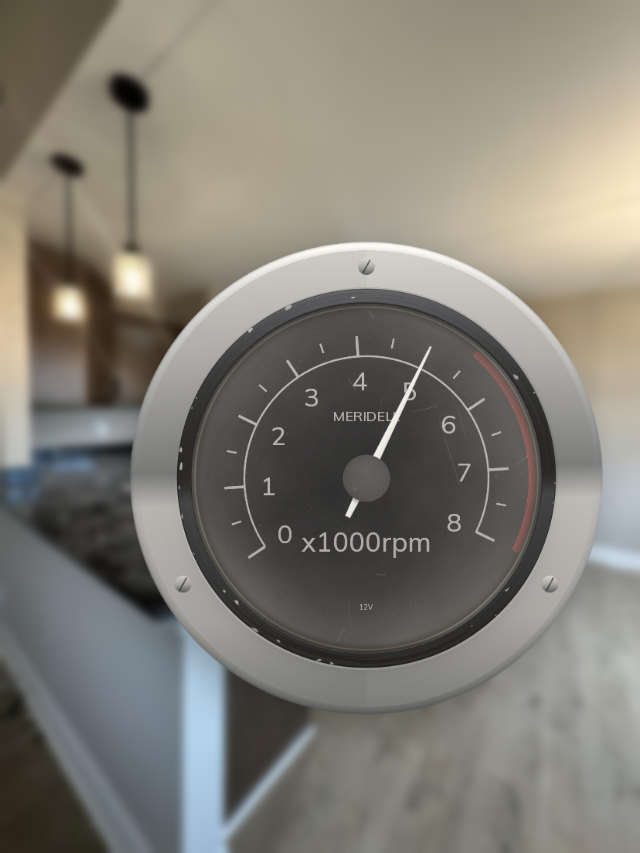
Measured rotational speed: 5000 rpm
